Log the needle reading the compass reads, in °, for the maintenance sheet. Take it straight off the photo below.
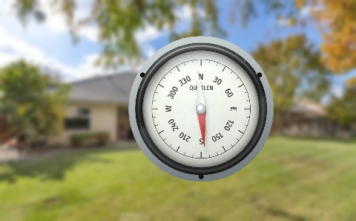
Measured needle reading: 175 °
